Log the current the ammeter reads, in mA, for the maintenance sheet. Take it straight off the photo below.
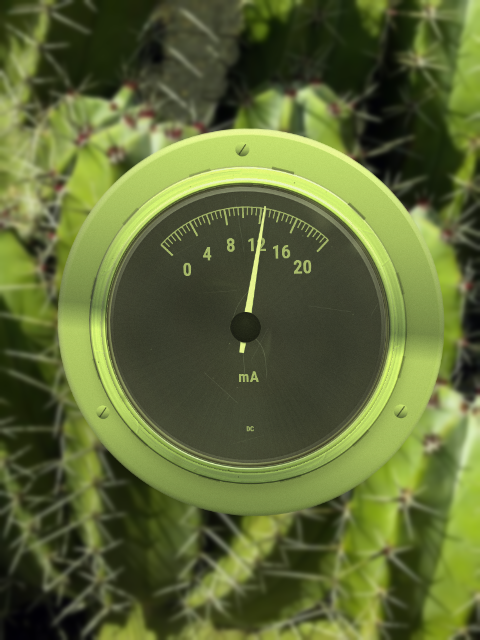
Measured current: 12.5 mA
